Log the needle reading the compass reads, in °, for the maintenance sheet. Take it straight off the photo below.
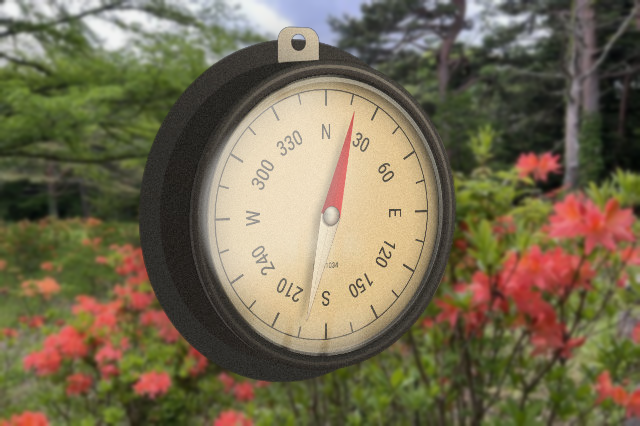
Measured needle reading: 15 °
